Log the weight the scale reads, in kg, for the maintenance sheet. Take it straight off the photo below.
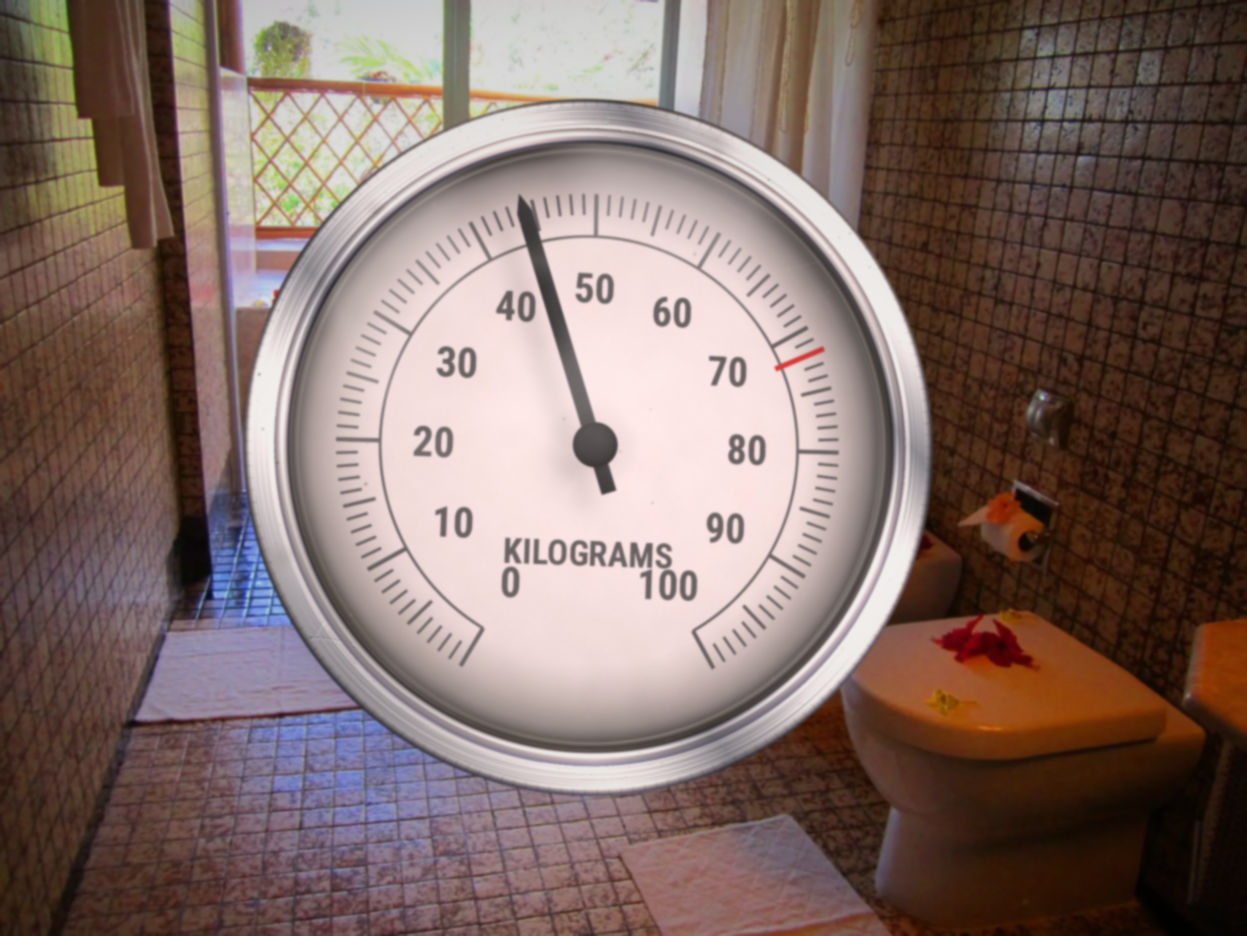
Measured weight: 44 kg
